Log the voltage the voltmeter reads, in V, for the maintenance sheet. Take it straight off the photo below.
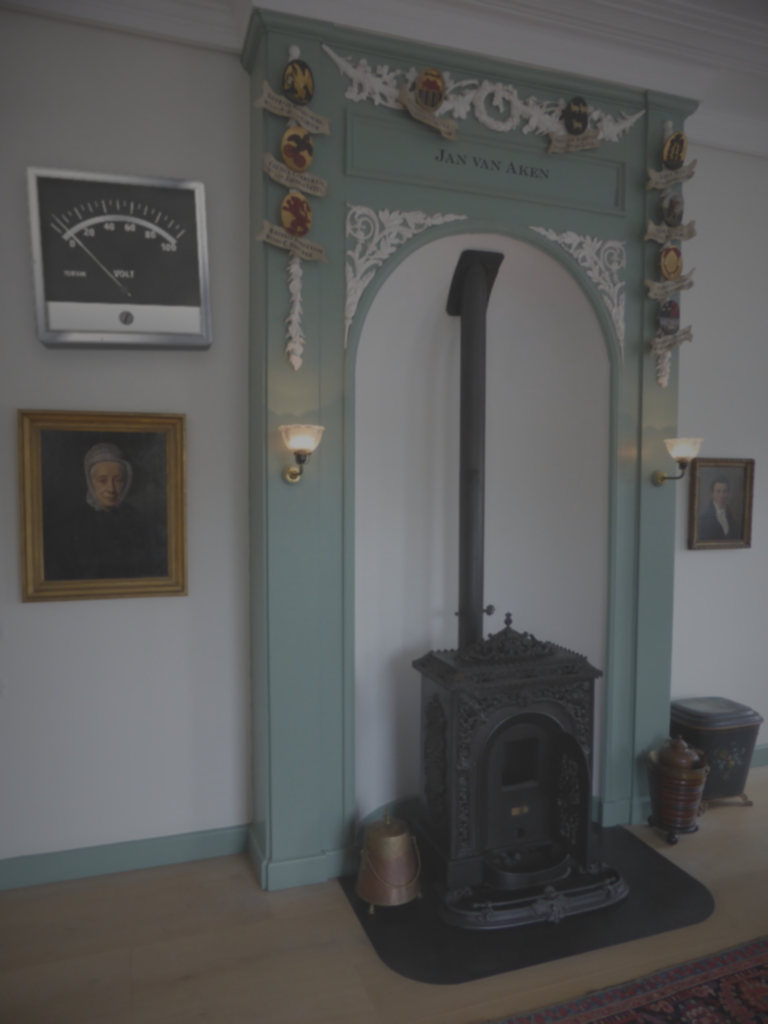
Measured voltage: 5 V
